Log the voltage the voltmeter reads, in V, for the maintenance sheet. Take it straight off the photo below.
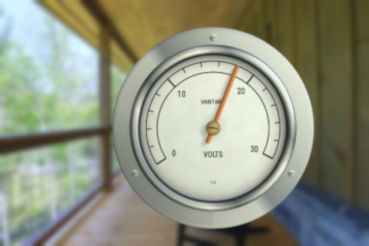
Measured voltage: 18 V
